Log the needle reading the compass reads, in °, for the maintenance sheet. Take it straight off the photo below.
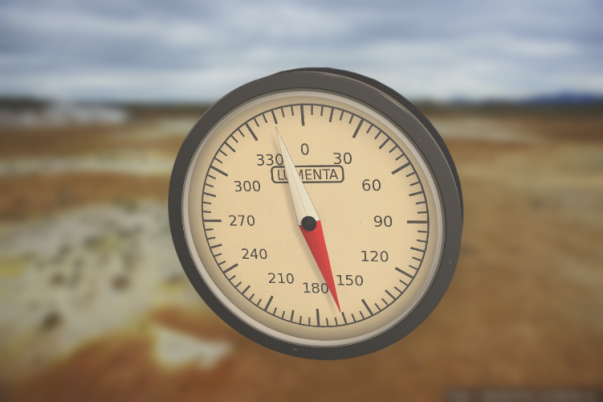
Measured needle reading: 165 °
